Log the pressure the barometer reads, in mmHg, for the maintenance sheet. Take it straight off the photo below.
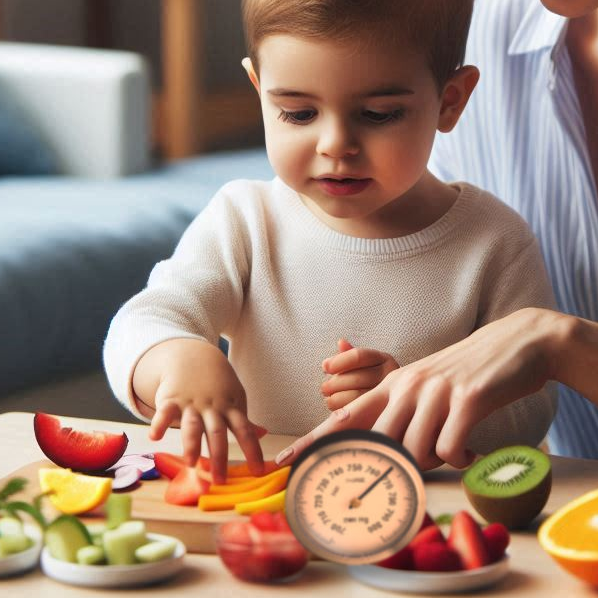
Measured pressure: 765 mmHg
